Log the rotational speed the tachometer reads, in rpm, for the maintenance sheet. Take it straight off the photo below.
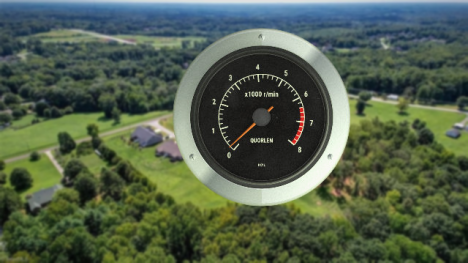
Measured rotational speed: 200 rpm
